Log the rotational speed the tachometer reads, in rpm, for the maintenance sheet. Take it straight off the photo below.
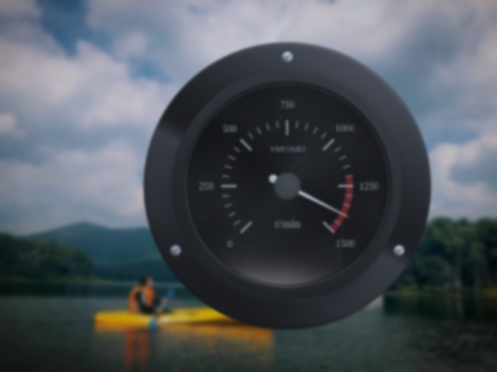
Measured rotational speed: 1400 rpm
